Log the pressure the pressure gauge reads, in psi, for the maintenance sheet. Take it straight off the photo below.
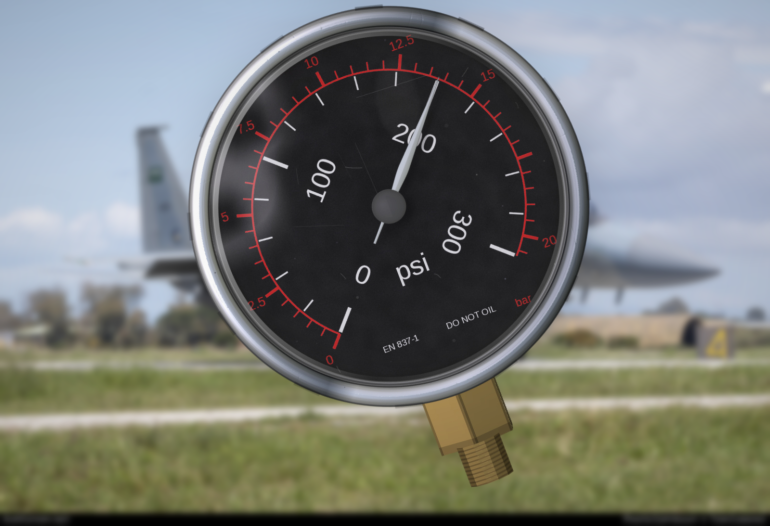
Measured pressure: 200 psi
